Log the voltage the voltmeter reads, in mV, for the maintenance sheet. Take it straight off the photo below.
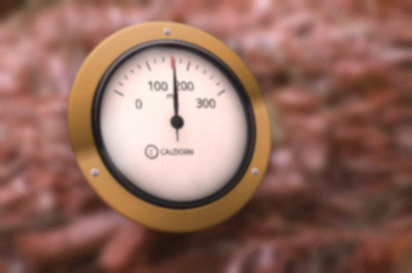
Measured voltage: 160 mV
